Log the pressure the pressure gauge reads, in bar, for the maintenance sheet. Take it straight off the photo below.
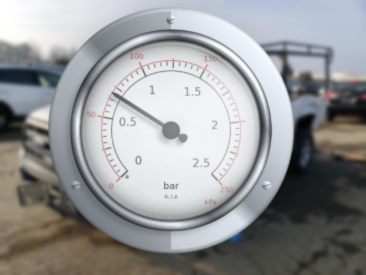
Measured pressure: 0.7 bar
